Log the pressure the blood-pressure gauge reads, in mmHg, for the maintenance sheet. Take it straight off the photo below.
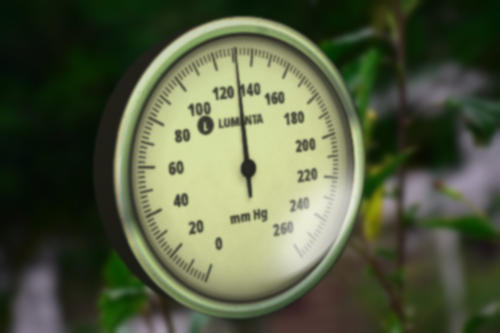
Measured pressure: 130 mmHg
